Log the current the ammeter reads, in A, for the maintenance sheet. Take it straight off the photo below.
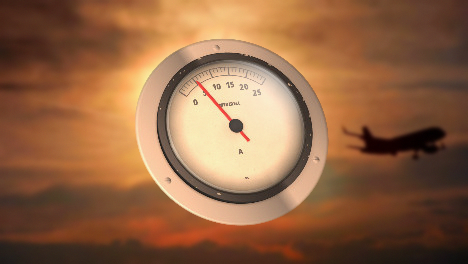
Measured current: 5 A
